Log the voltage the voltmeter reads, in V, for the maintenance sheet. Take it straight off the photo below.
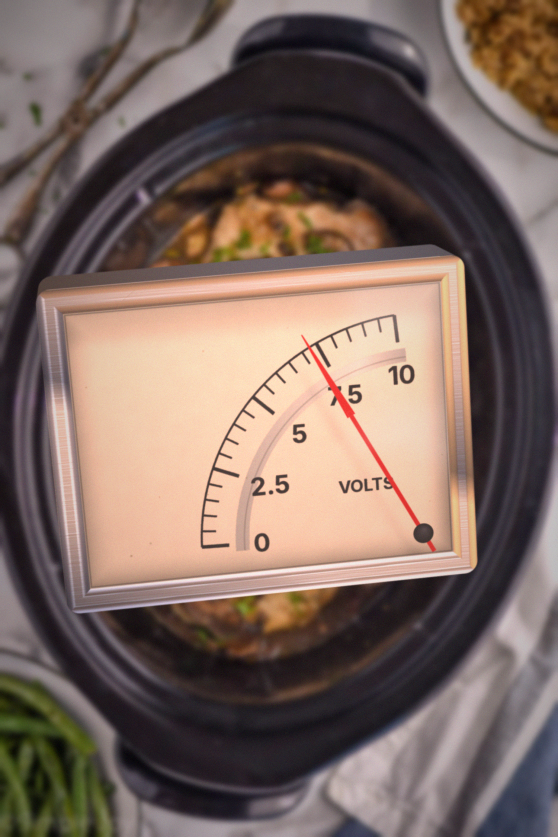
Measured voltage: 7.25 V
